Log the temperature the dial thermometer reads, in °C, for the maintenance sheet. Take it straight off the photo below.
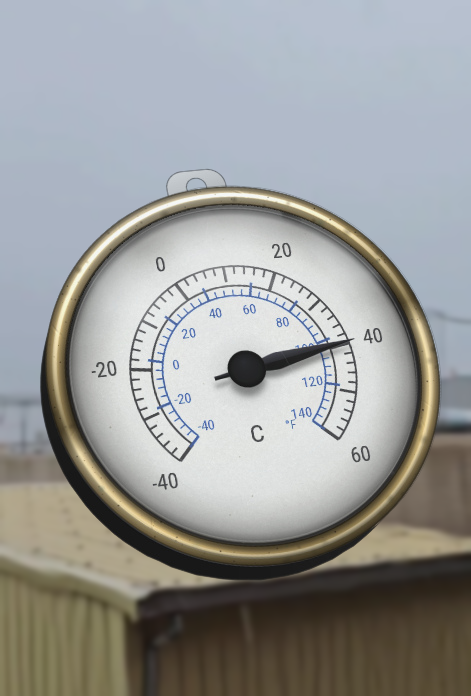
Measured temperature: 40 °C
